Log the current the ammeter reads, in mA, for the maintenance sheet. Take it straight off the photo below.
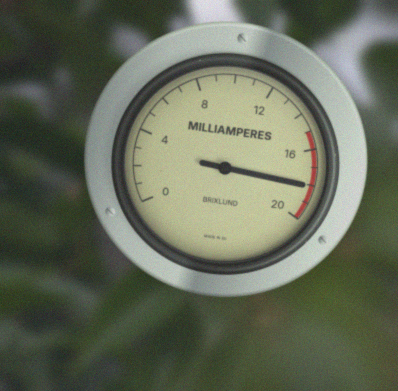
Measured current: 18 mA
